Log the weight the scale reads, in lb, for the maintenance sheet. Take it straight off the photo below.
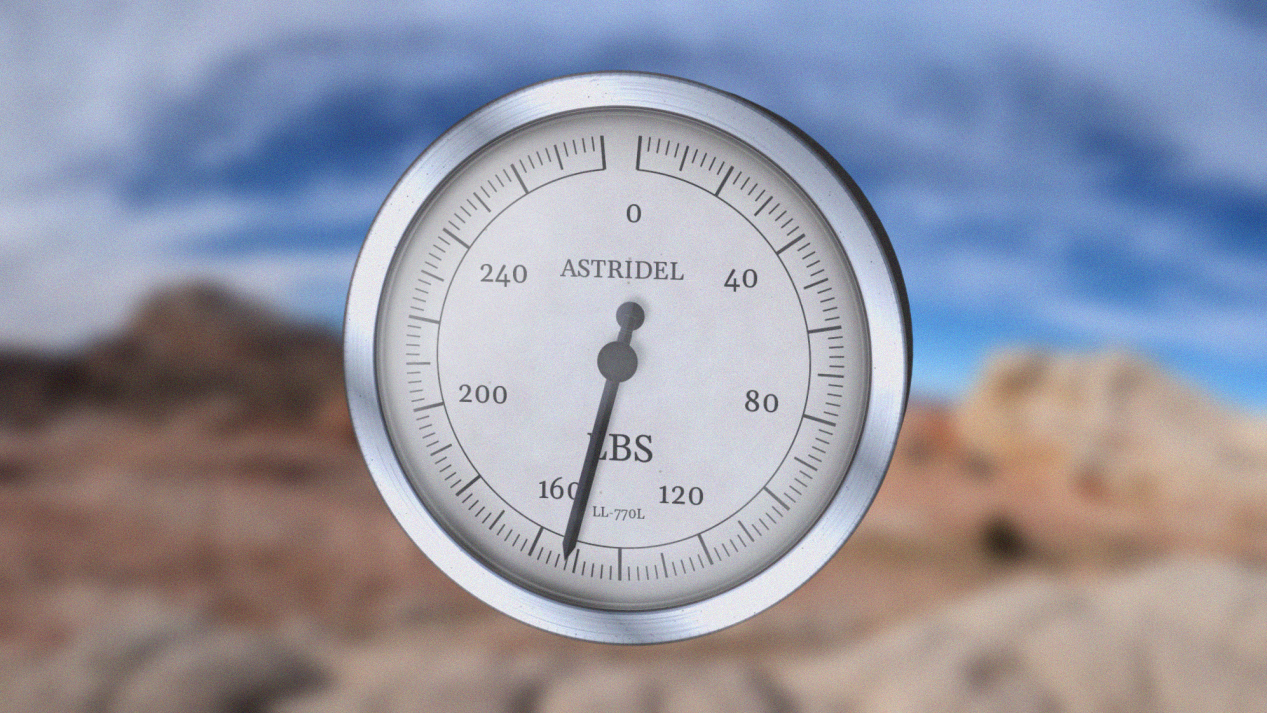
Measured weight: 152 lb
